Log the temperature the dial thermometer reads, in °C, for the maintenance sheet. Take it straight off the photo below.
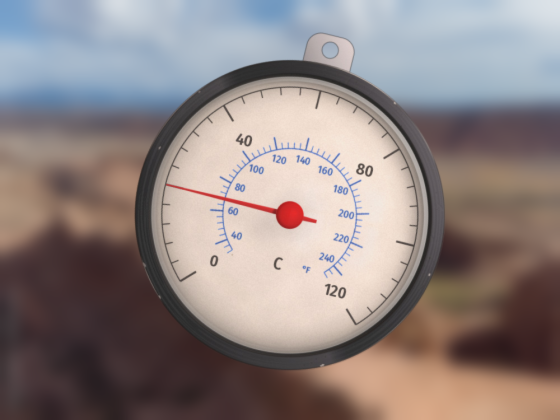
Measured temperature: 20 °C
